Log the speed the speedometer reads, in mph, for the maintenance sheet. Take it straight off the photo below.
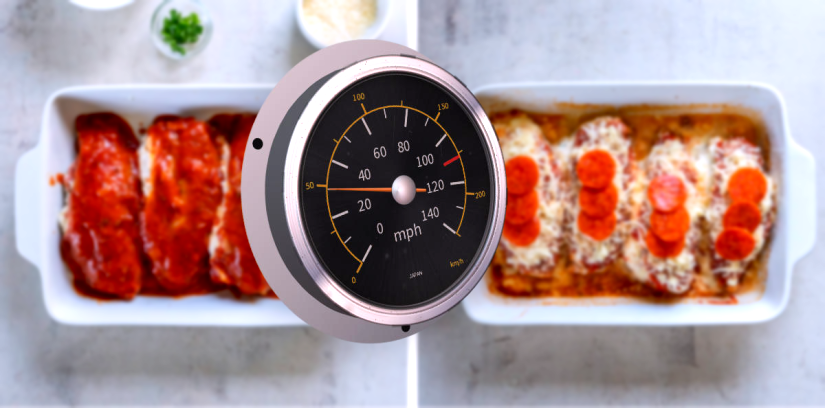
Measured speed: 30 mph
